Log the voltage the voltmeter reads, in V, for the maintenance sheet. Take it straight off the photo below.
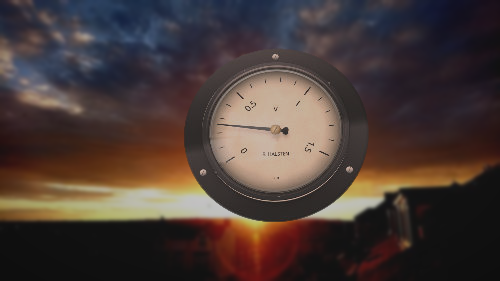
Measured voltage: 0.25 V
